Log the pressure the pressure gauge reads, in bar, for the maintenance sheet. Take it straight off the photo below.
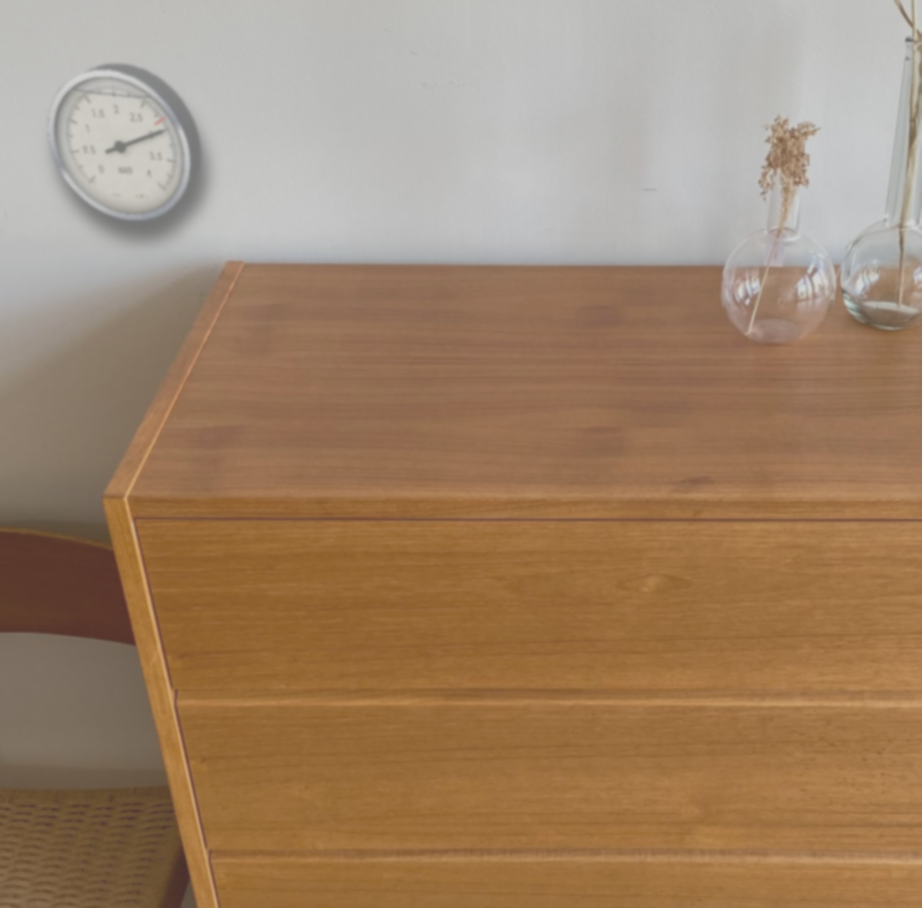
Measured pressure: 3 bar
